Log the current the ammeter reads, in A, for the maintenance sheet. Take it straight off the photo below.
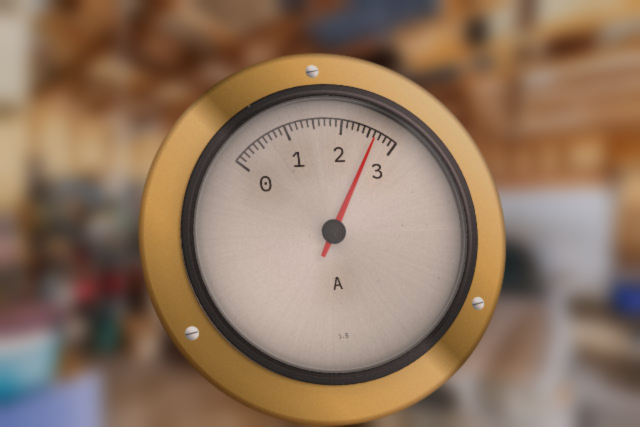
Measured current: 2.6 A
